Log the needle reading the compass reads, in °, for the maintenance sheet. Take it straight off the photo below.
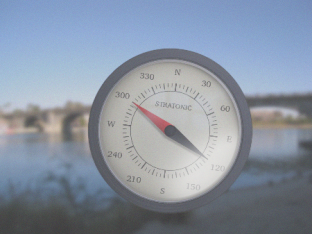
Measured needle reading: 300 °
